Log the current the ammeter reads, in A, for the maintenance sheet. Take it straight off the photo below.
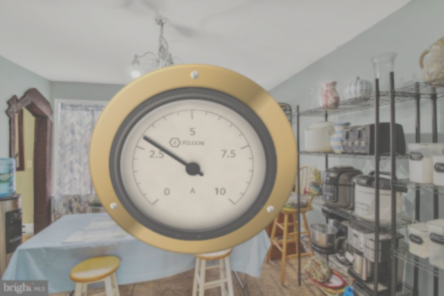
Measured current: 3 A
